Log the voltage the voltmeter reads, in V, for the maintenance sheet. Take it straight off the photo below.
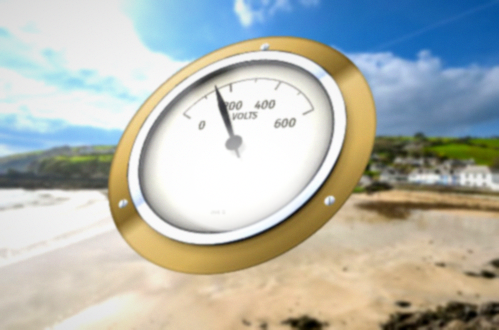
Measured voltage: 150 V
